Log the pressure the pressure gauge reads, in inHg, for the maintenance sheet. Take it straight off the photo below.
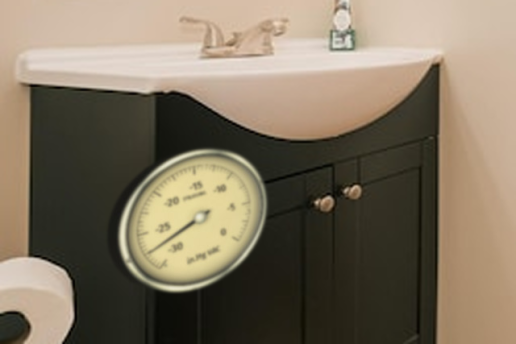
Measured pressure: -27.5 inHg
